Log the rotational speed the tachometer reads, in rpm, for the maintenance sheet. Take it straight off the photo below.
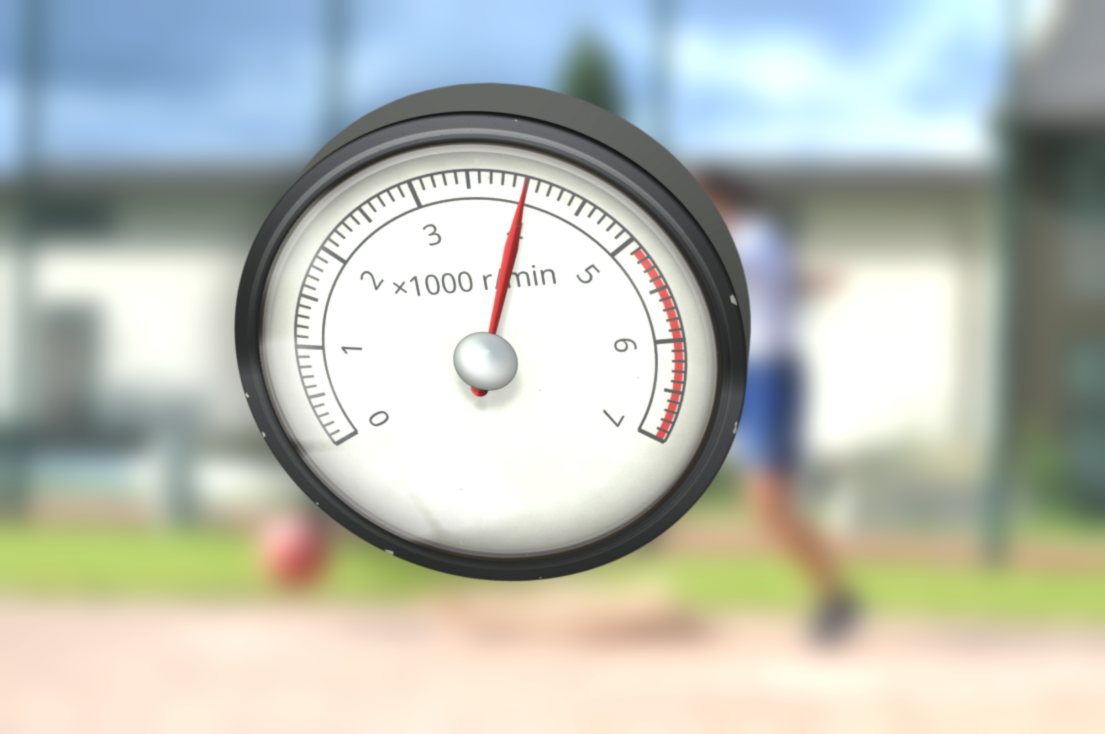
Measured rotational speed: 4000 rpm
